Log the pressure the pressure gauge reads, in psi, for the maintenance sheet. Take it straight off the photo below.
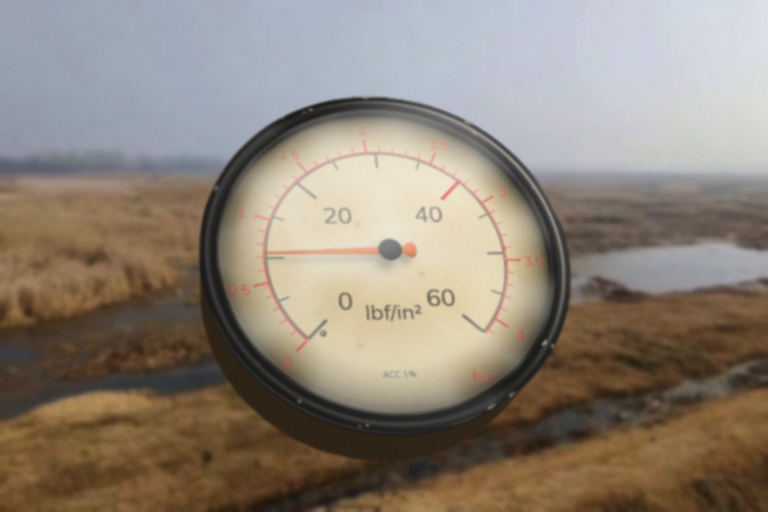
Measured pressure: 10 psi
